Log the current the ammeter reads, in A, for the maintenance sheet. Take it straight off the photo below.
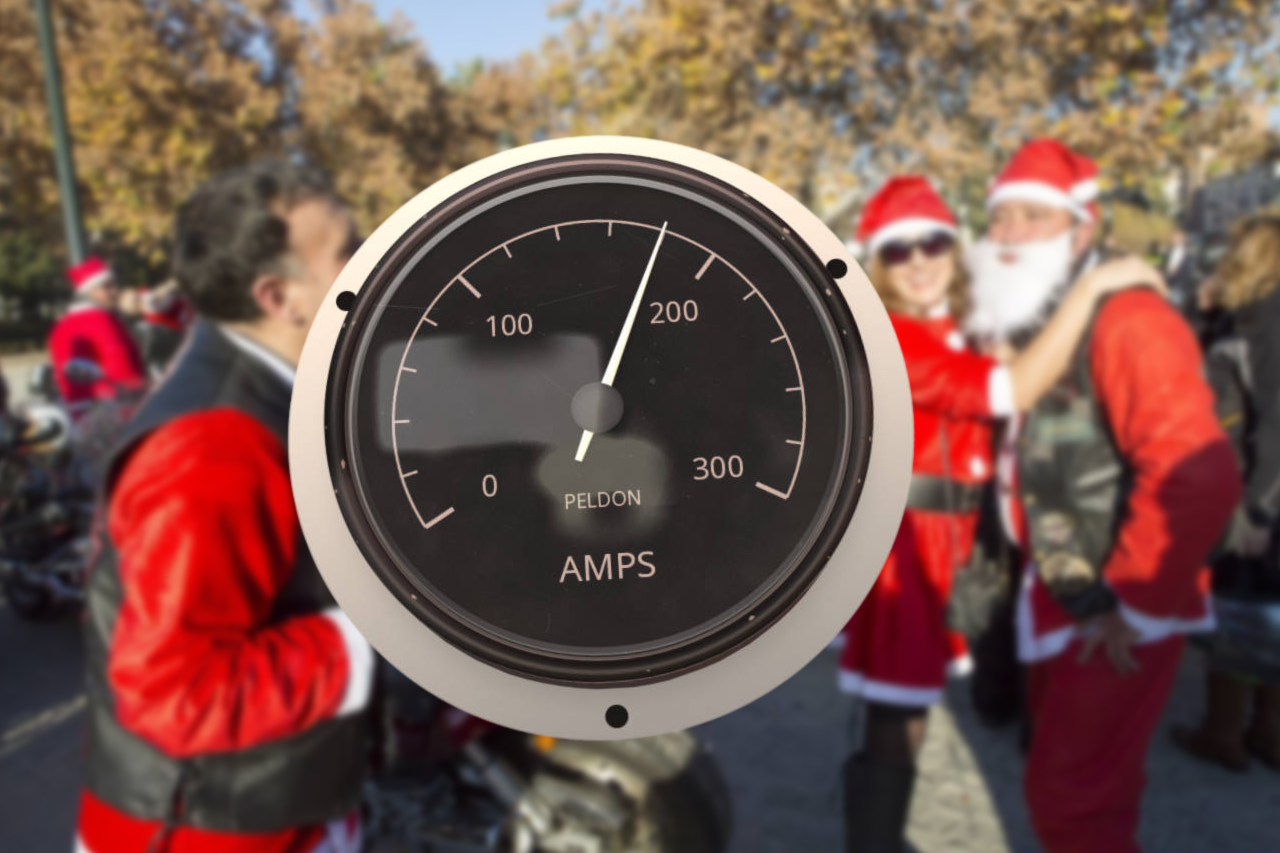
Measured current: 180 A
